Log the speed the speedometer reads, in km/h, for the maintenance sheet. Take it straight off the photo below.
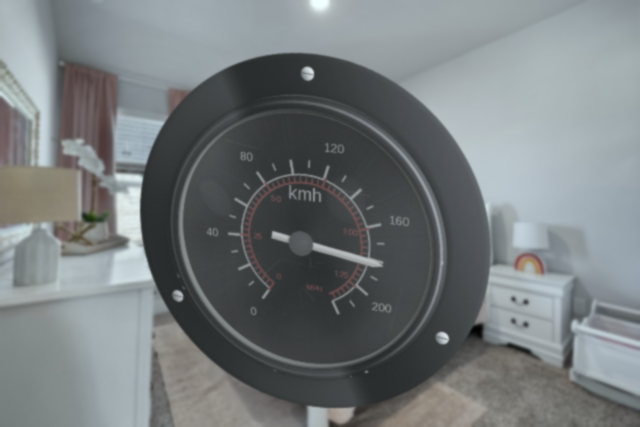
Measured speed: 180 km/h
